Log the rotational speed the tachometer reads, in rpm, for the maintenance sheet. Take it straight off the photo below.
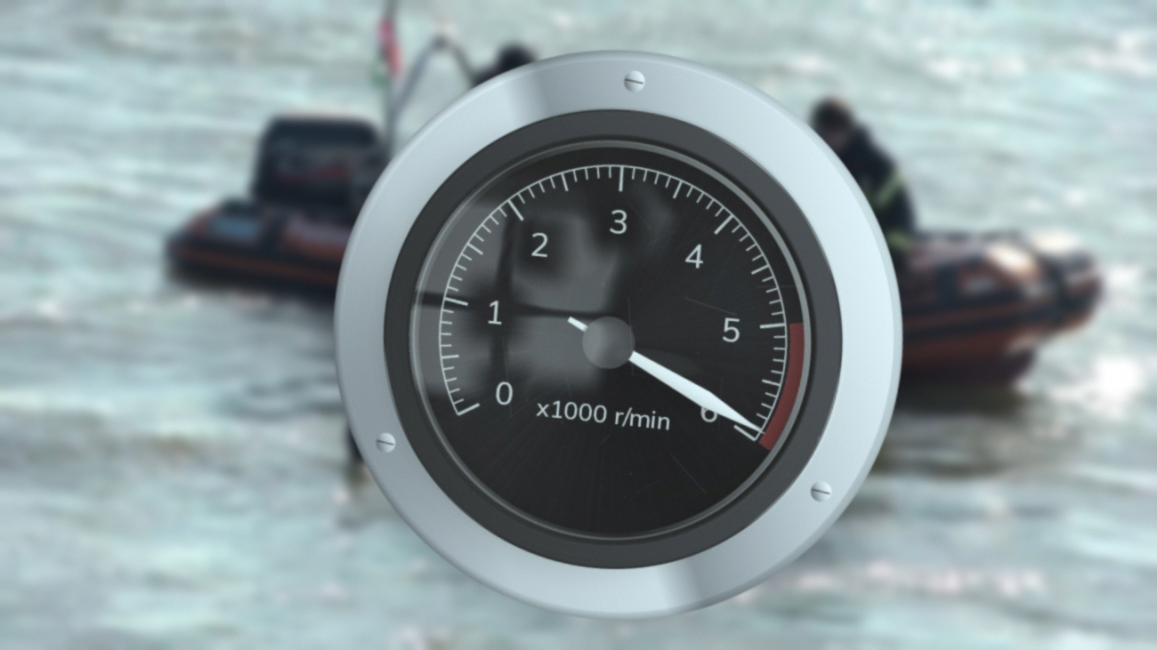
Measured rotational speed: 5900 rpm
